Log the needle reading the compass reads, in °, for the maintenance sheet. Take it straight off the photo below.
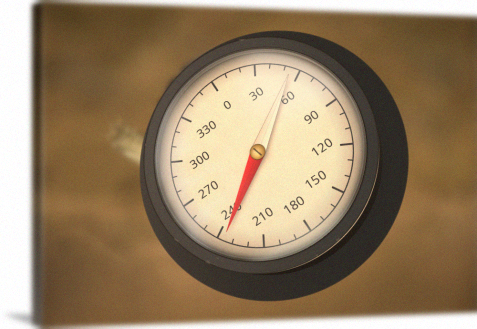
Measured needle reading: 235 °
